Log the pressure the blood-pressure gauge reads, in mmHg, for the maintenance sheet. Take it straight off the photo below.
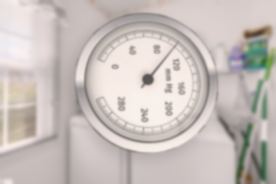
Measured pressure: 100 mmHg
